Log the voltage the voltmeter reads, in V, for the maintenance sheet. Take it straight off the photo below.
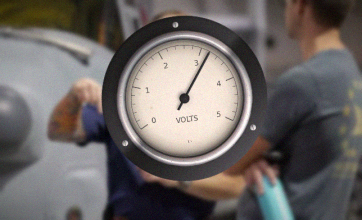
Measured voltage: 3.2 V
